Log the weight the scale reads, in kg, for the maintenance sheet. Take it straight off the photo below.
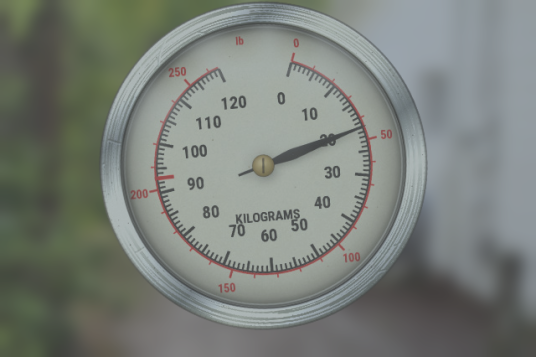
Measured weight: 20 kg
